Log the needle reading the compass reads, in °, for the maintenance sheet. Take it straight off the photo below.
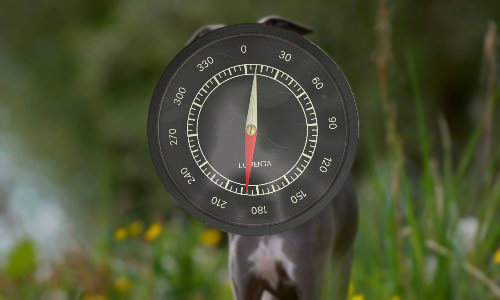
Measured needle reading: 190 °
